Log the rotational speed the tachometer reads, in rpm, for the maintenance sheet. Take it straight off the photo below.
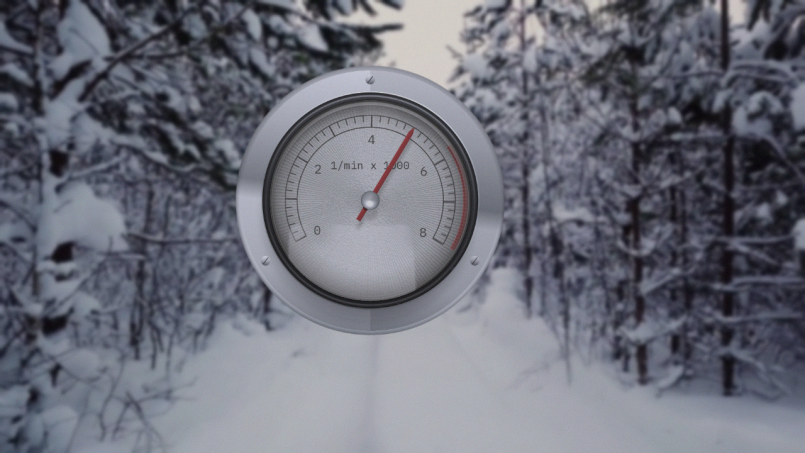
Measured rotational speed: 5000 rpm
